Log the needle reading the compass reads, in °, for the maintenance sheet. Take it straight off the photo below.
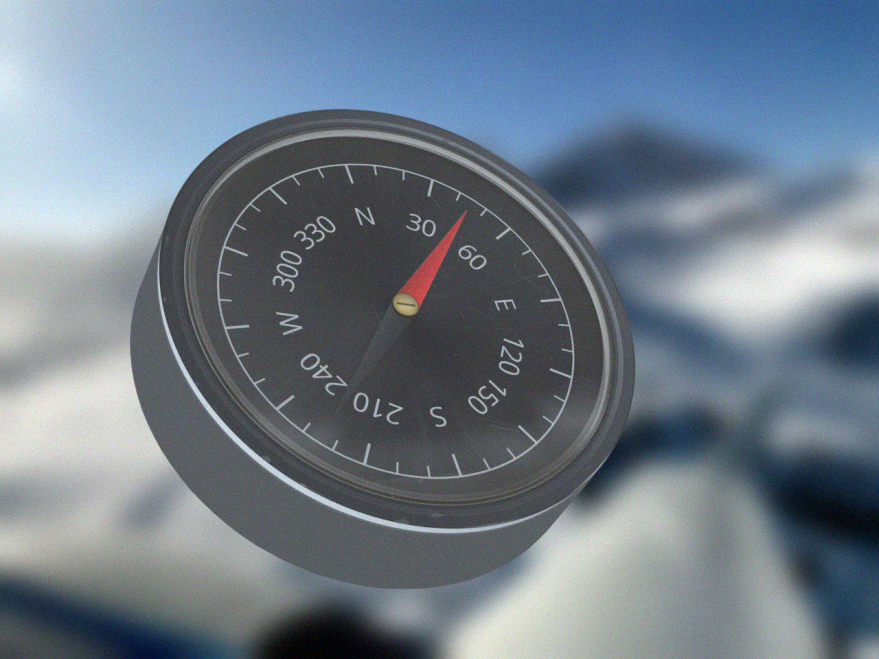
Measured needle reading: 45 °
